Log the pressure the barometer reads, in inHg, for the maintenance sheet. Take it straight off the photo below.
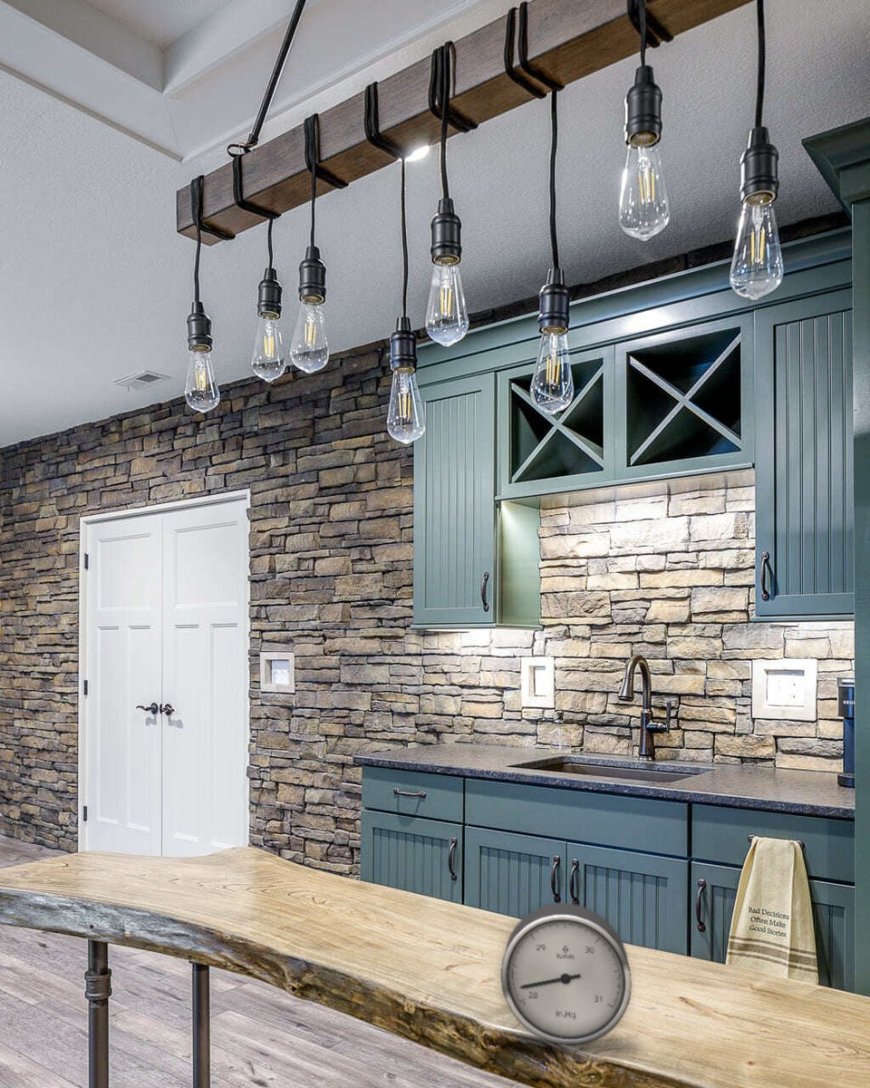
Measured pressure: 28.2 inHg
